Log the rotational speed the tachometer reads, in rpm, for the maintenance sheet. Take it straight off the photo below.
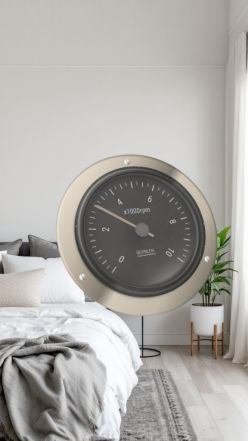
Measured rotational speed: 3000 rpm
